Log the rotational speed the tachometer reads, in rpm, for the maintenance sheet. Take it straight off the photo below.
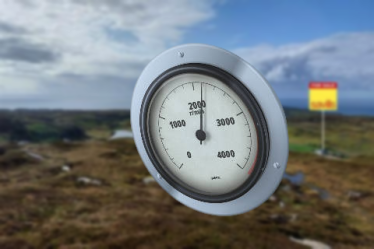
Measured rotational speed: 2200 rpm
